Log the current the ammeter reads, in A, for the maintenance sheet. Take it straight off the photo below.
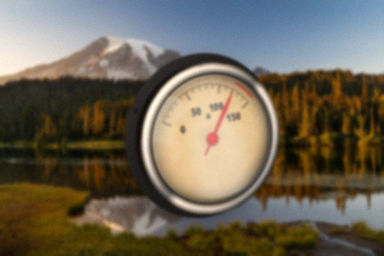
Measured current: 120 A
